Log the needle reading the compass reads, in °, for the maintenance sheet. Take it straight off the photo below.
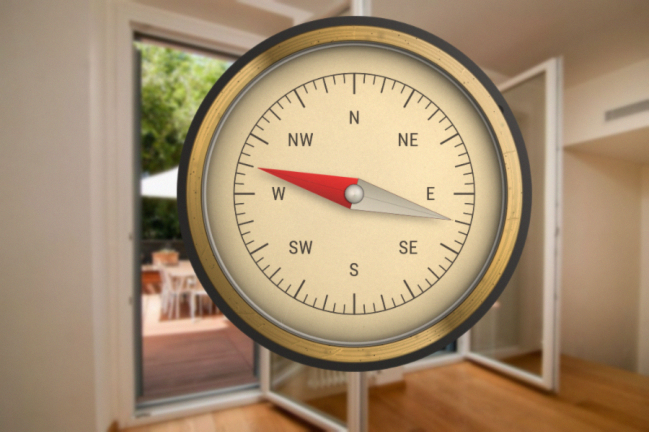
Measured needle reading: 285 °
